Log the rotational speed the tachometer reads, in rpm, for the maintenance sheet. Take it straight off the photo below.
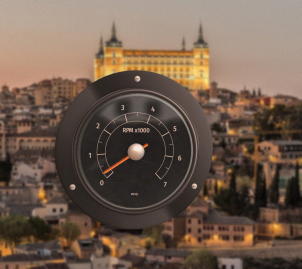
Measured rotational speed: 250 rpm
